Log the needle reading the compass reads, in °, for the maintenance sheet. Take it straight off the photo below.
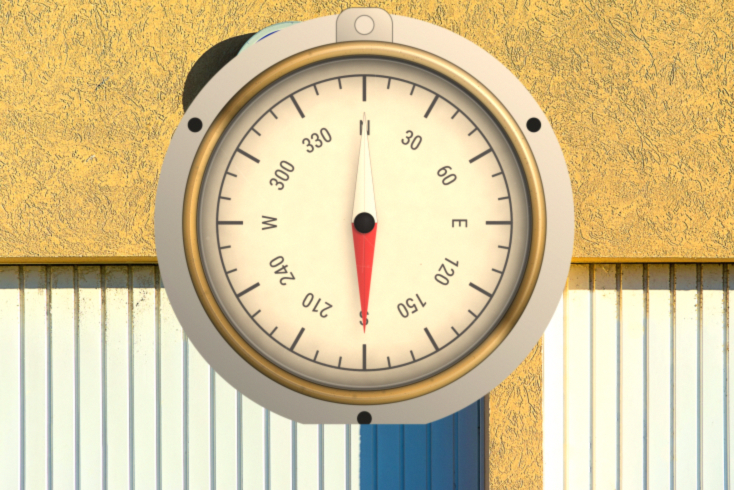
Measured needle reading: 180 °
